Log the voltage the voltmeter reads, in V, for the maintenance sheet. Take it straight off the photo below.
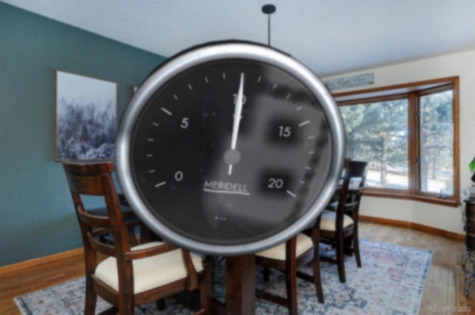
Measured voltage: 10 V
